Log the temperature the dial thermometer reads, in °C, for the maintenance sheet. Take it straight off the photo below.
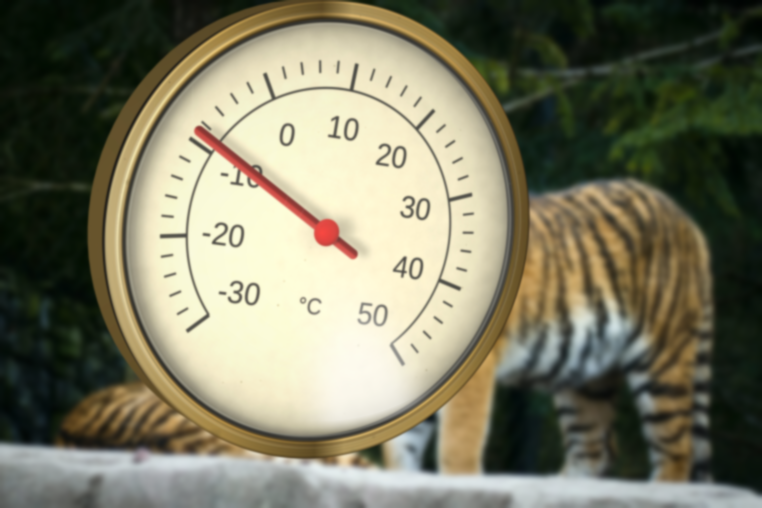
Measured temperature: -9 °C
